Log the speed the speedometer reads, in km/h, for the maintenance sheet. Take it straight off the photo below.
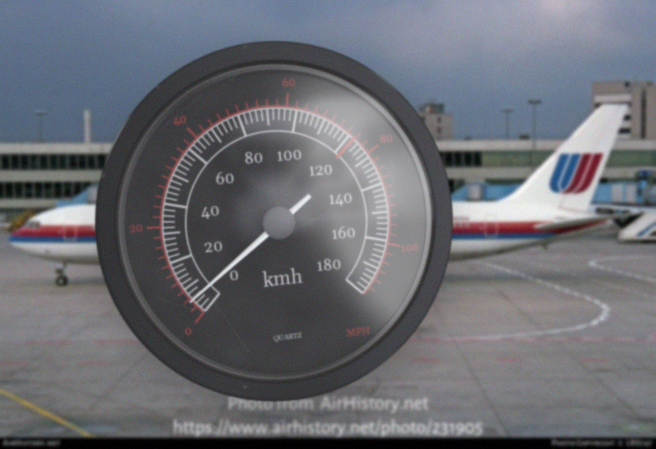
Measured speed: 6 km/h
